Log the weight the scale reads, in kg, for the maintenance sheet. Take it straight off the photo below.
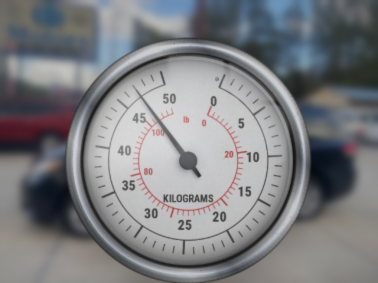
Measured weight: 47 kg
